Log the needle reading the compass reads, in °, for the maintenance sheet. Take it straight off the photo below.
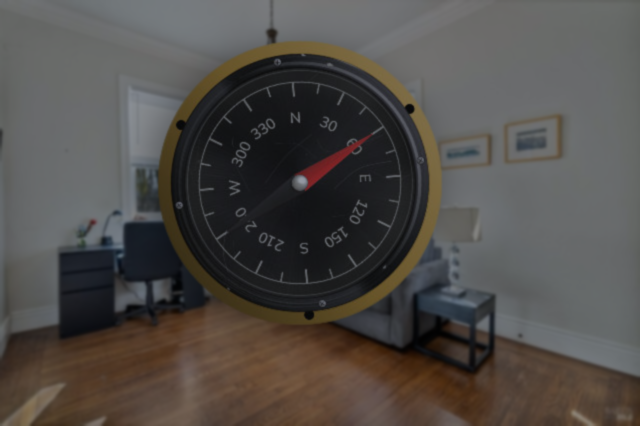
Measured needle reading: 60 °
